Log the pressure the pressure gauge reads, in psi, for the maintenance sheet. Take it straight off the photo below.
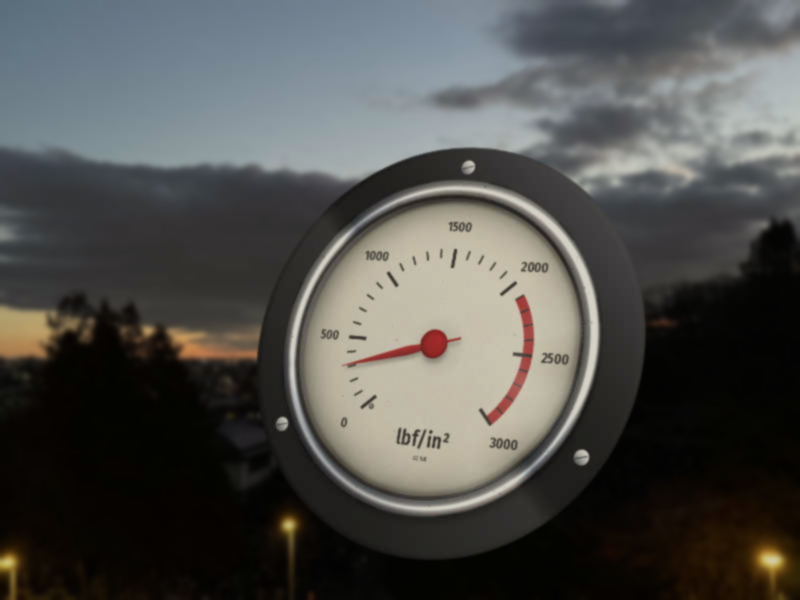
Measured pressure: 300 psi
